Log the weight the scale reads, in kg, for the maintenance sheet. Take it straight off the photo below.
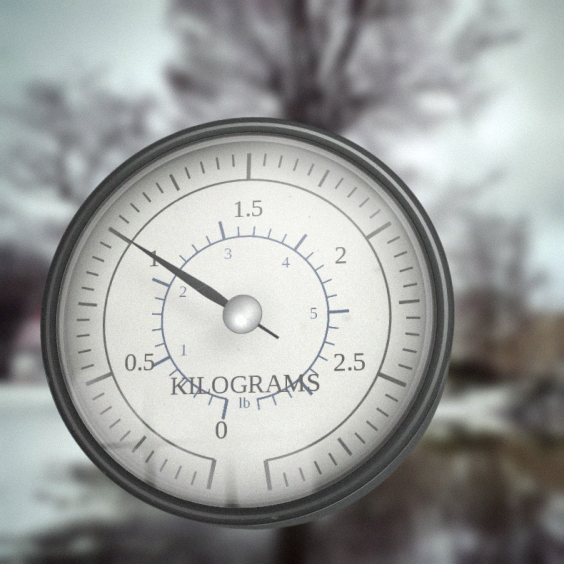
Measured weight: 1 kg
